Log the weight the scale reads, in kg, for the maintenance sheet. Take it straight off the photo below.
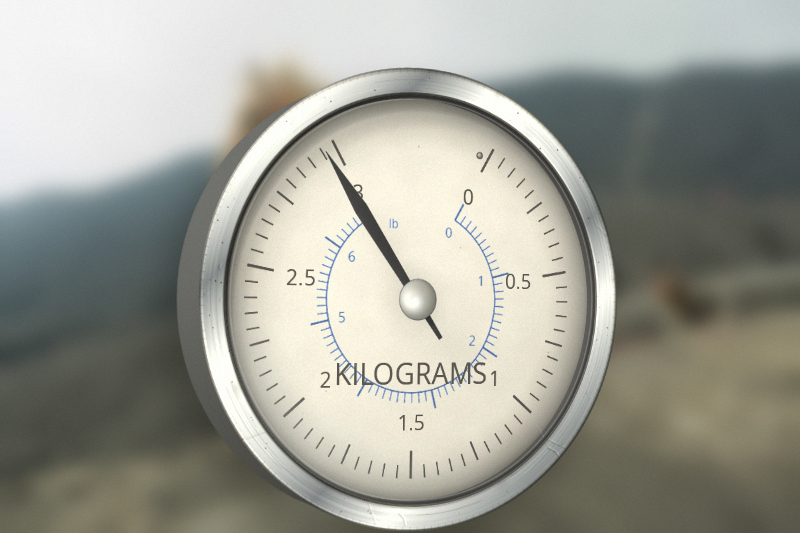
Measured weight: 2.95 kg
